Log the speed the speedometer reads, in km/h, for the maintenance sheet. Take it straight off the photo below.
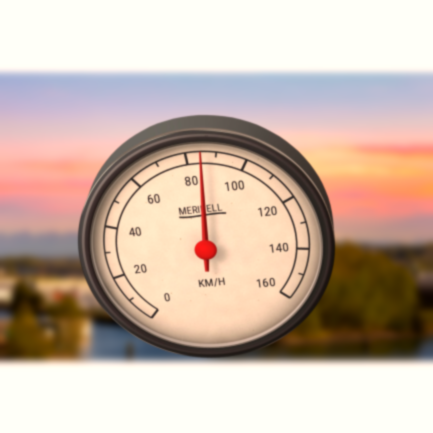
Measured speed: 85 km/h
